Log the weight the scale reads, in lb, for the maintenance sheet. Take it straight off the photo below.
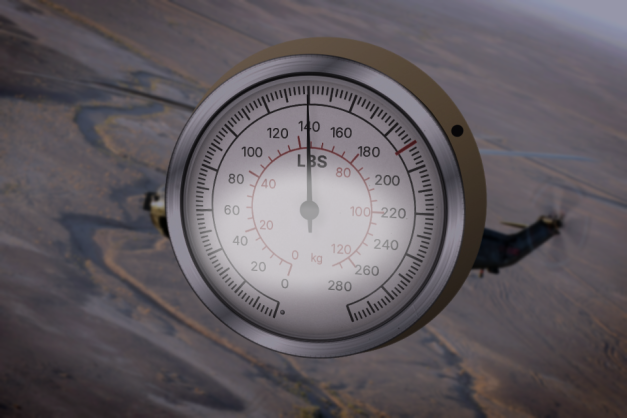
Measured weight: 140 lb
